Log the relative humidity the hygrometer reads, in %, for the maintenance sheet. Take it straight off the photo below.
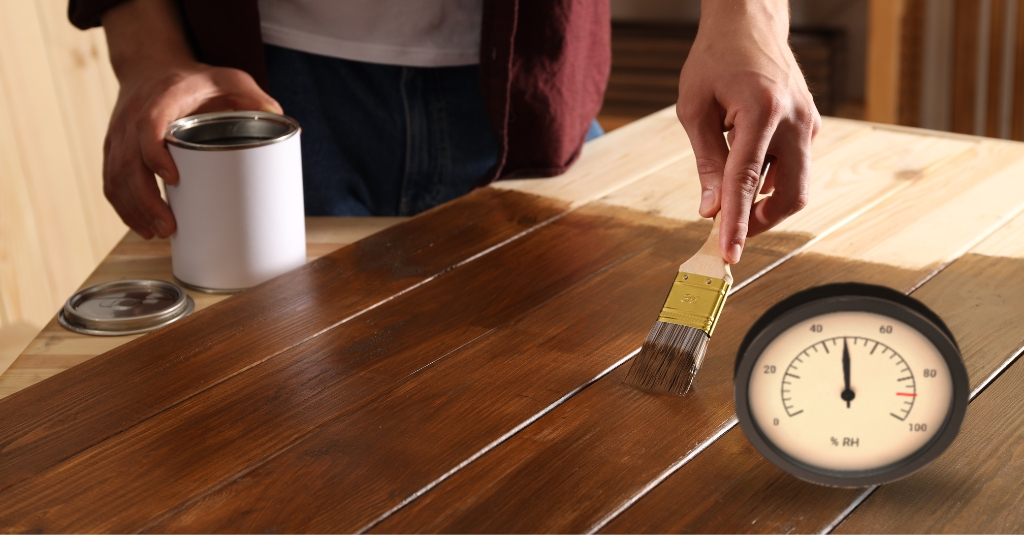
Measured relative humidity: 48 %
